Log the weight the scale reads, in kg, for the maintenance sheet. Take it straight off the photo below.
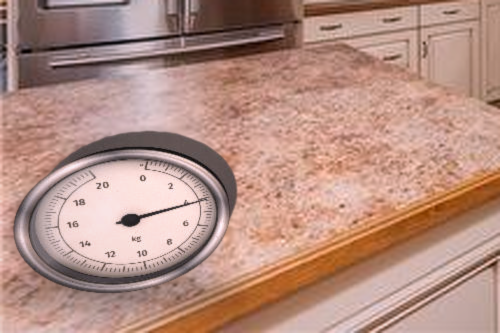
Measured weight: 4 kg
